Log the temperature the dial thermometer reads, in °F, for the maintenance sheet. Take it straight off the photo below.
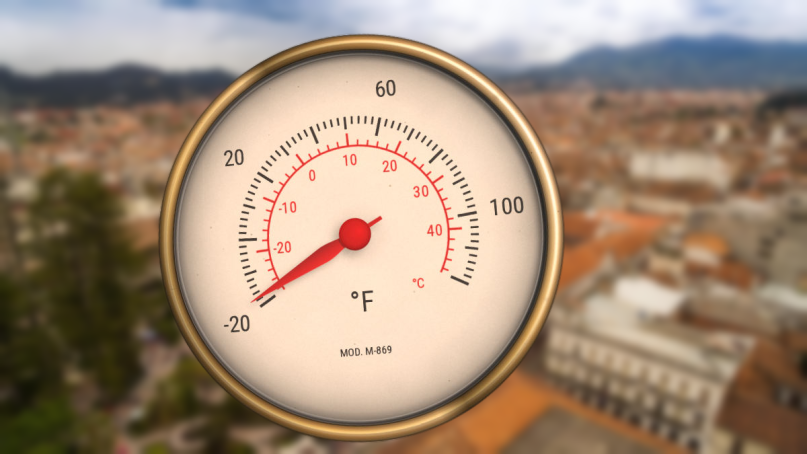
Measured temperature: -18 °F
